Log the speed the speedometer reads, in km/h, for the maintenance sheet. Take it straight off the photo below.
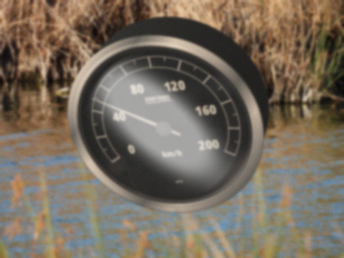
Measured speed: 50 km/h
